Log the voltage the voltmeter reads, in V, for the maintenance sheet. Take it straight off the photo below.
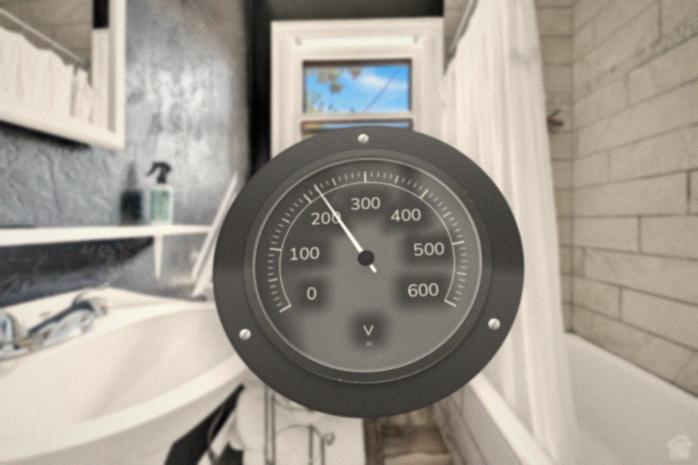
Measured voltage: 220 V
